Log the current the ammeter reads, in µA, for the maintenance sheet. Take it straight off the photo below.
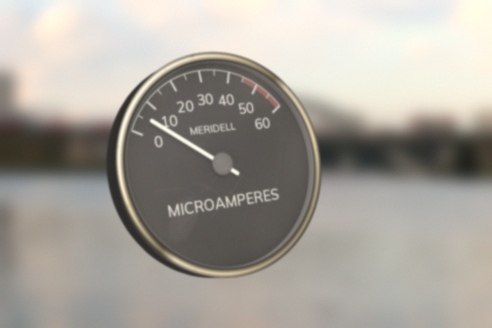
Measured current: 5 µA
